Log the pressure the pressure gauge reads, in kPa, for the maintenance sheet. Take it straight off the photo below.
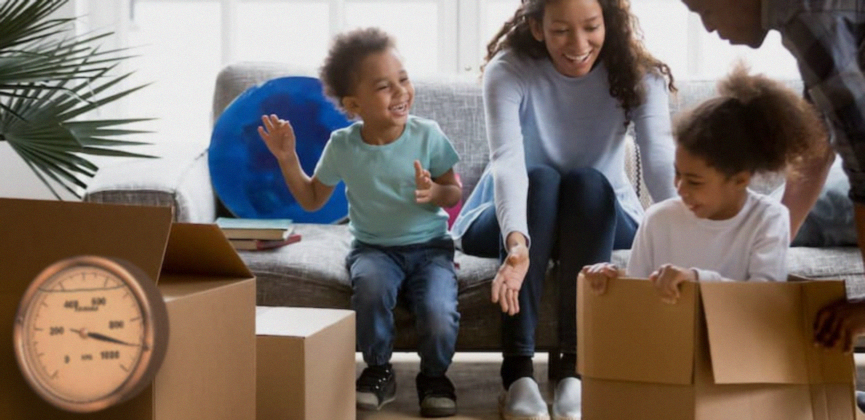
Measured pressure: 900 kPa
